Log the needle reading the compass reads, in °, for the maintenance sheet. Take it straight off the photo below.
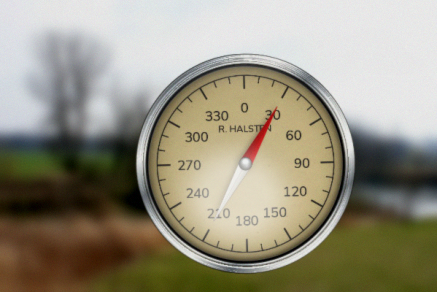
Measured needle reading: 30 °
